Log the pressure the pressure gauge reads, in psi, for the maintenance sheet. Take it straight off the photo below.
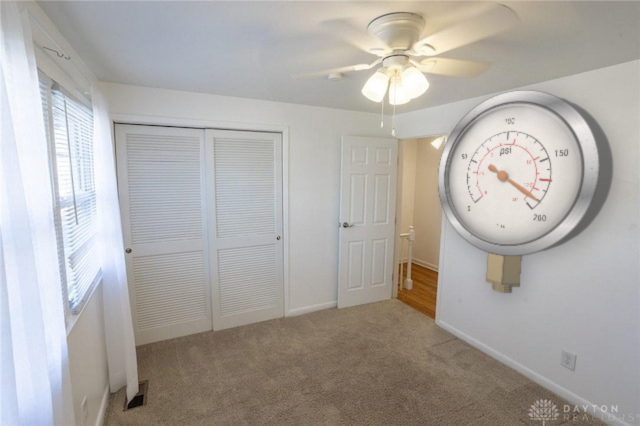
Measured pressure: 190 psi
